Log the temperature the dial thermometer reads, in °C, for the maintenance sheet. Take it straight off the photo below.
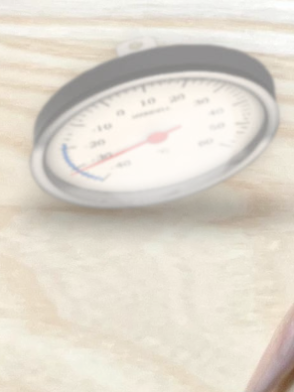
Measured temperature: -30 °C
